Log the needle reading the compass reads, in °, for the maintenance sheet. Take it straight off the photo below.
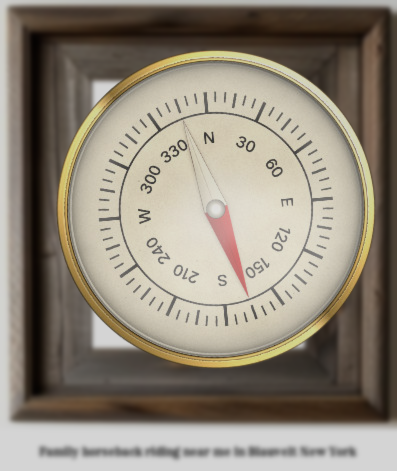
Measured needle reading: 165 °
